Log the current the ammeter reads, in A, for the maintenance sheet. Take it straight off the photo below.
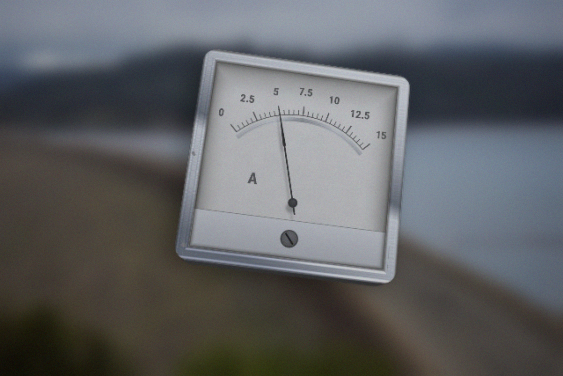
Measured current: 5 A
